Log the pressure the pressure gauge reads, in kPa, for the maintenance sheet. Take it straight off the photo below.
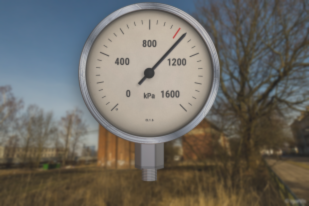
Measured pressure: 1050 kPa
